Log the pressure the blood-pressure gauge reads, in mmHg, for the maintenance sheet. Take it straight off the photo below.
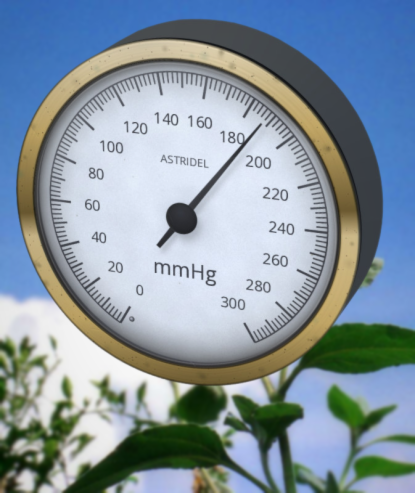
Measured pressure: 188 mmHg
